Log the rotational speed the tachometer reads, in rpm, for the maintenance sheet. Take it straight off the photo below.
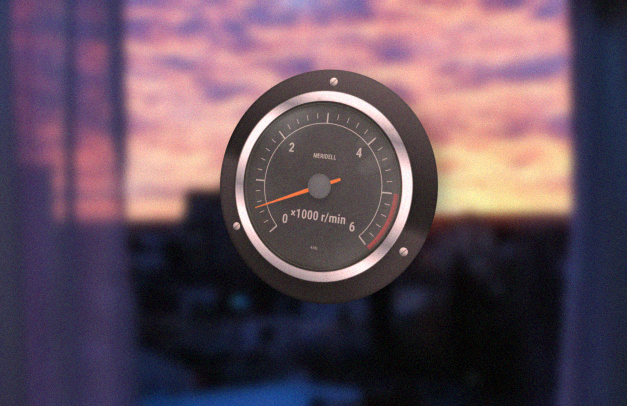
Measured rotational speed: 500 rpm
